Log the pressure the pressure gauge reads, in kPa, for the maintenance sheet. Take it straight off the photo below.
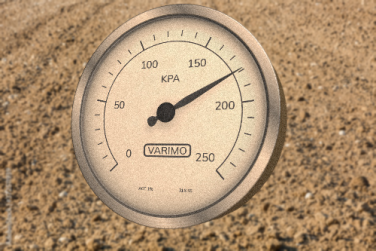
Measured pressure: 180 kPa
